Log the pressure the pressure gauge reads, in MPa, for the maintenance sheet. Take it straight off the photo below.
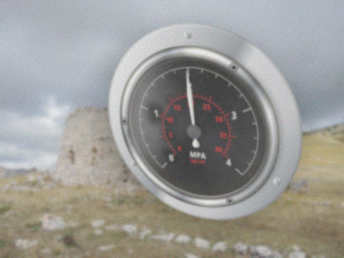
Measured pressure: 2 MPa
